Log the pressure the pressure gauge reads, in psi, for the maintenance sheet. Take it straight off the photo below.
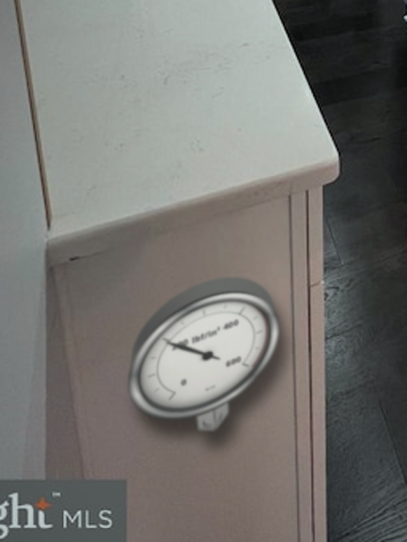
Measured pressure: 200 psi
